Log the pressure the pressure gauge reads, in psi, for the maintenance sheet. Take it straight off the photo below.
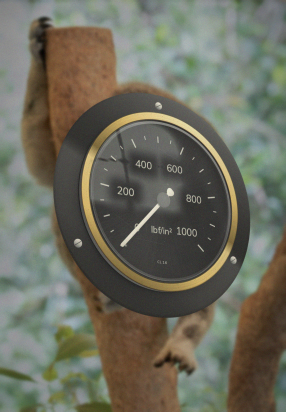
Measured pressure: 0 psi
